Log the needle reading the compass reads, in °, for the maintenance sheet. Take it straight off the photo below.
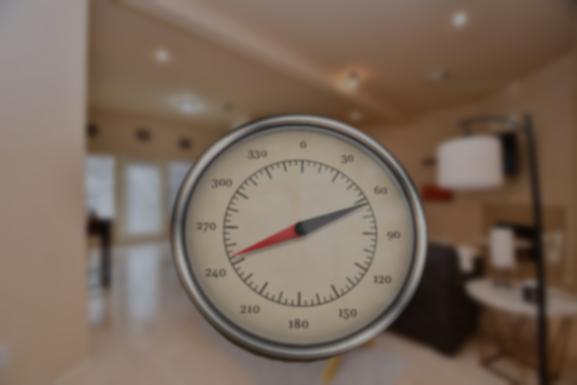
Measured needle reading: 245 °
